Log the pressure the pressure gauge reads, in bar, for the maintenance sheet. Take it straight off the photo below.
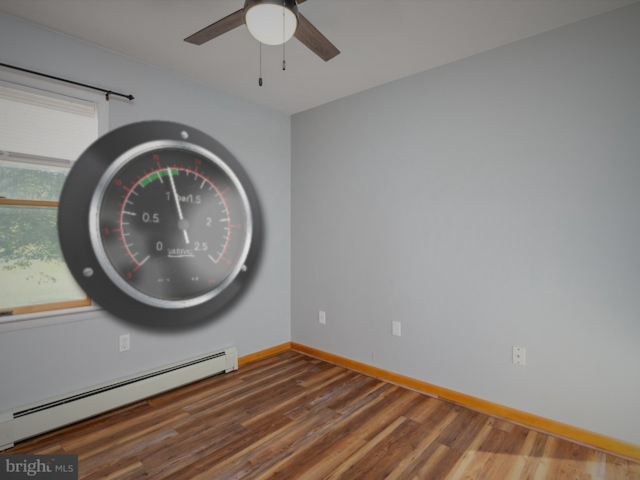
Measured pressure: 1.1 bar
